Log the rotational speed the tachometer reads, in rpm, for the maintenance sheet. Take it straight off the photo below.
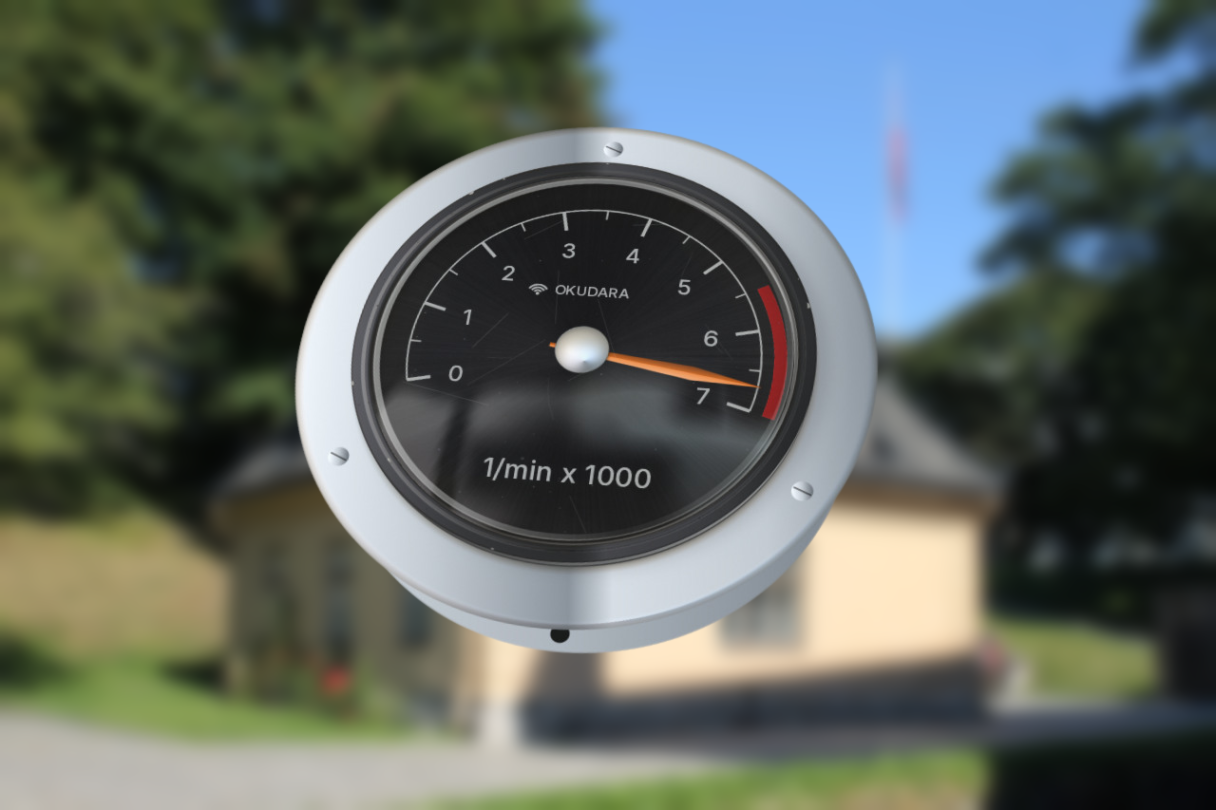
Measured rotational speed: 6750 rpm
